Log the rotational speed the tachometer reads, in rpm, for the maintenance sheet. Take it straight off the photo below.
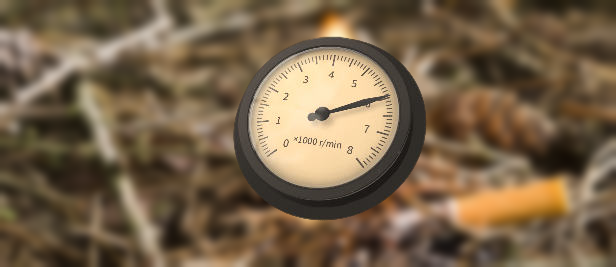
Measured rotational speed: 6000 rpm
